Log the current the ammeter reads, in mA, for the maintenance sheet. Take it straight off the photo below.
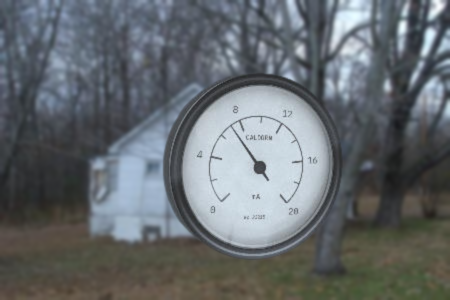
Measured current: 7 mA
